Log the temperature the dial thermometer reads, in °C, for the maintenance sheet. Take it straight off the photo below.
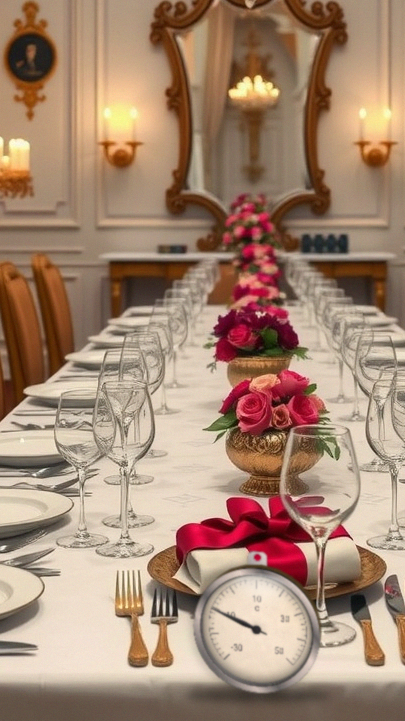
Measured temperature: -10 °C
